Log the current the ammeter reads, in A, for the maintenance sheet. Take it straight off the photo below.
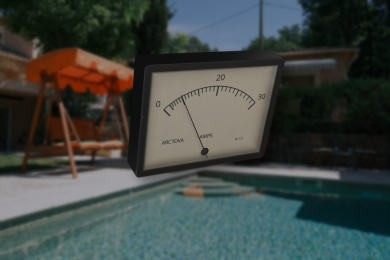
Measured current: 10 A
